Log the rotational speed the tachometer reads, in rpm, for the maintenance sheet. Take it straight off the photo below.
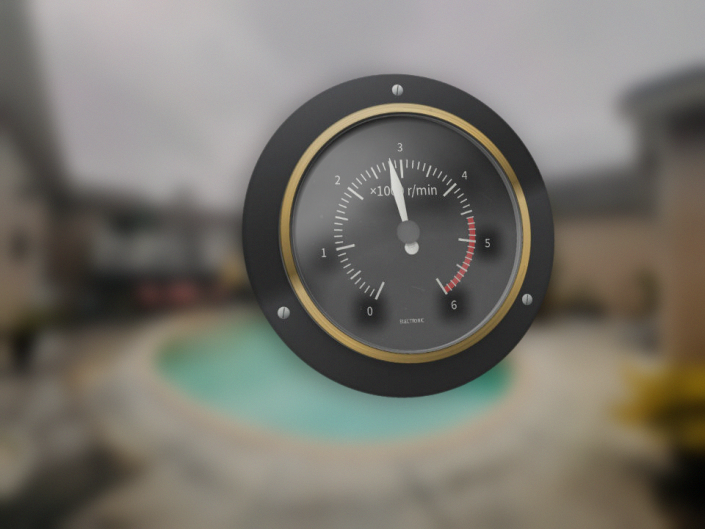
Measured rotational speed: 2800 rpm
